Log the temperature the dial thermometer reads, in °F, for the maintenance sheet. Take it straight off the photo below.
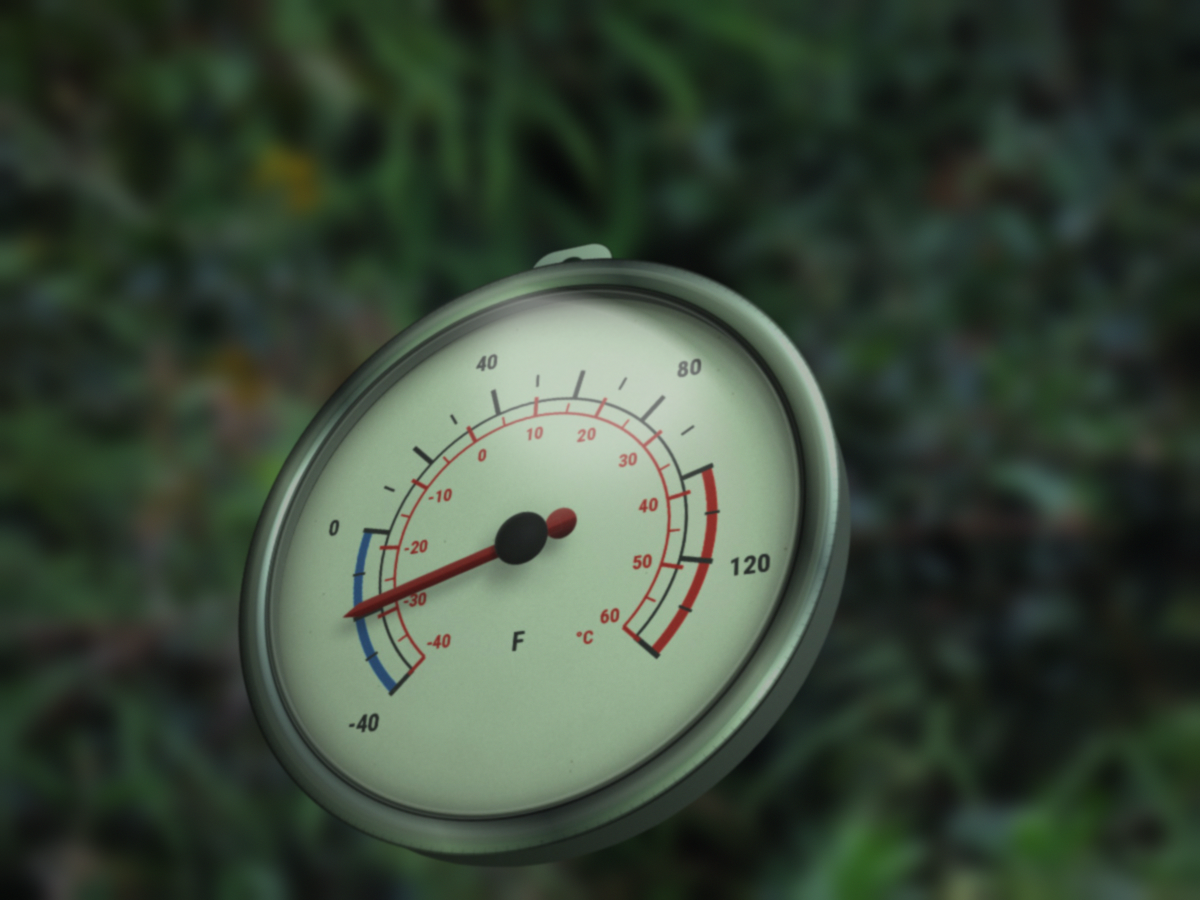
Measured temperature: -20 °F
